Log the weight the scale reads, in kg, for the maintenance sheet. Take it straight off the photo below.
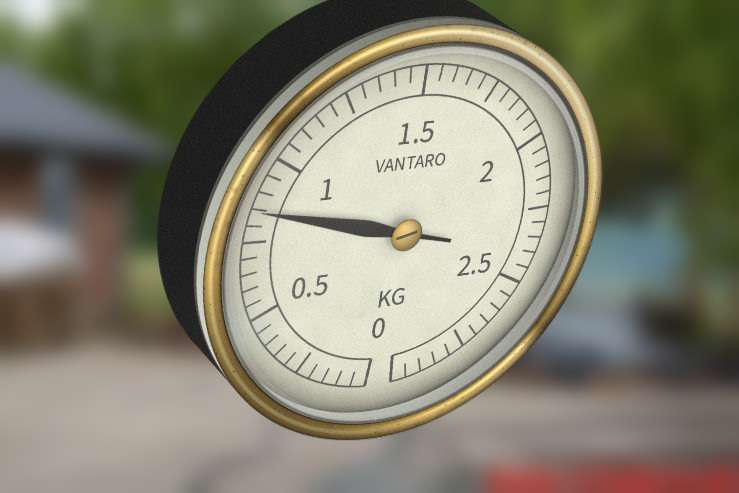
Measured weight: 0.85 kg
